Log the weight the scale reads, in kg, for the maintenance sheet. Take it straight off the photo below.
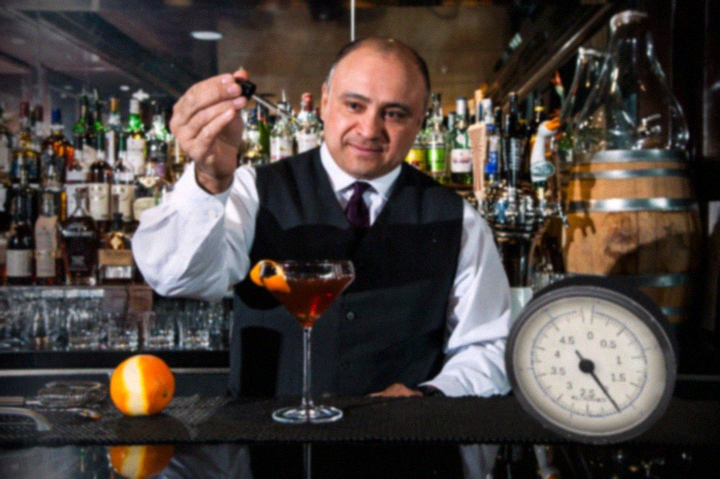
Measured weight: 2 kg
